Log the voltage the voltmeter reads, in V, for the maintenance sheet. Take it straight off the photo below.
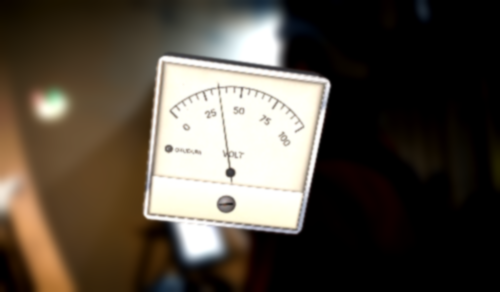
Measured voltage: 35 V
